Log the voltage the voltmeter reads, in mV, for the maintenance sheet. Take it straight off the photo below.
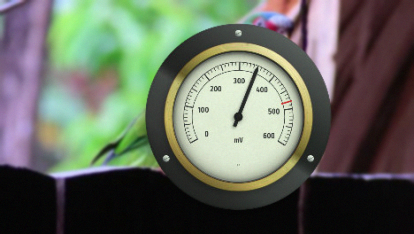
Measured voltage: 350 mV
